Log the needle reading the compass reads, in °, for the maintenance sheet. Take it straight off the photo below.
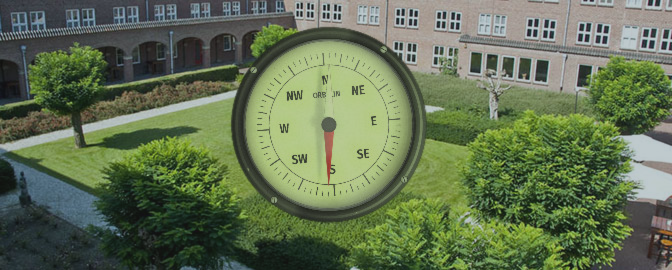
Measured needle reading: 185 °
